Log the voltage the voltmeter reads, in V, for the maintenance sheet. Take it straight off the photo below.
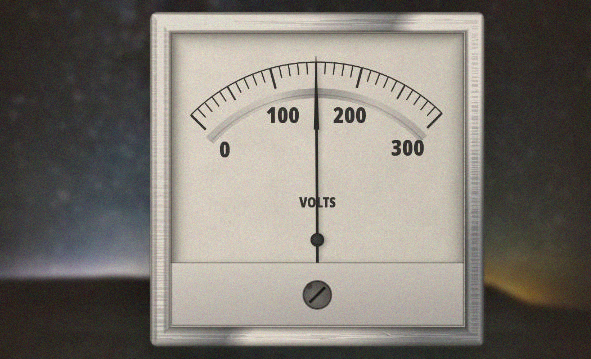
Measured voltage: 150 V
